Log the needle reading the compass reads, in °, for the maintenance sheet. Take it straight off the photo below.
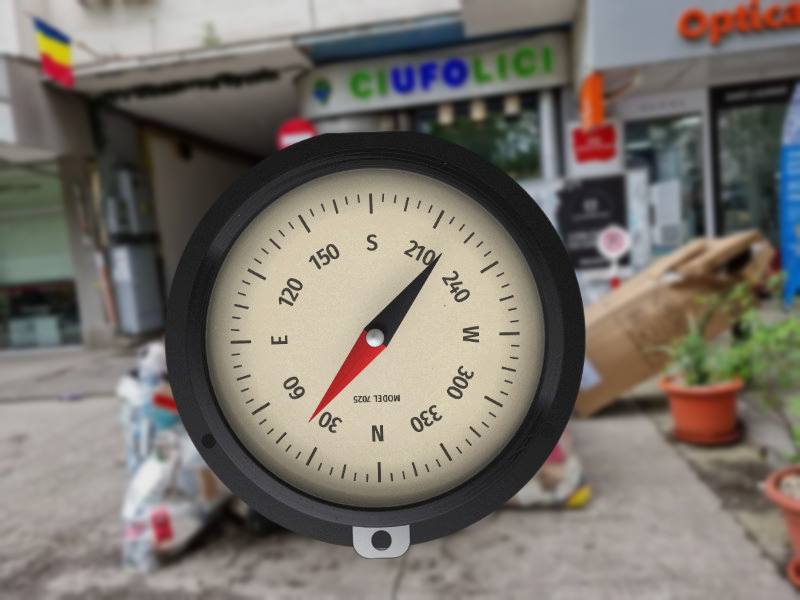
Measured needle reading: 40 °
